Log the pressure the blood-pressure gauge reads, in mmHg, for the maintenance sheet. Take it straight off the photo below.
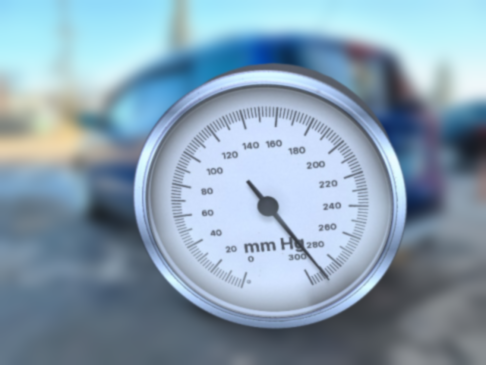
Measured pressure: 290 mmHg
